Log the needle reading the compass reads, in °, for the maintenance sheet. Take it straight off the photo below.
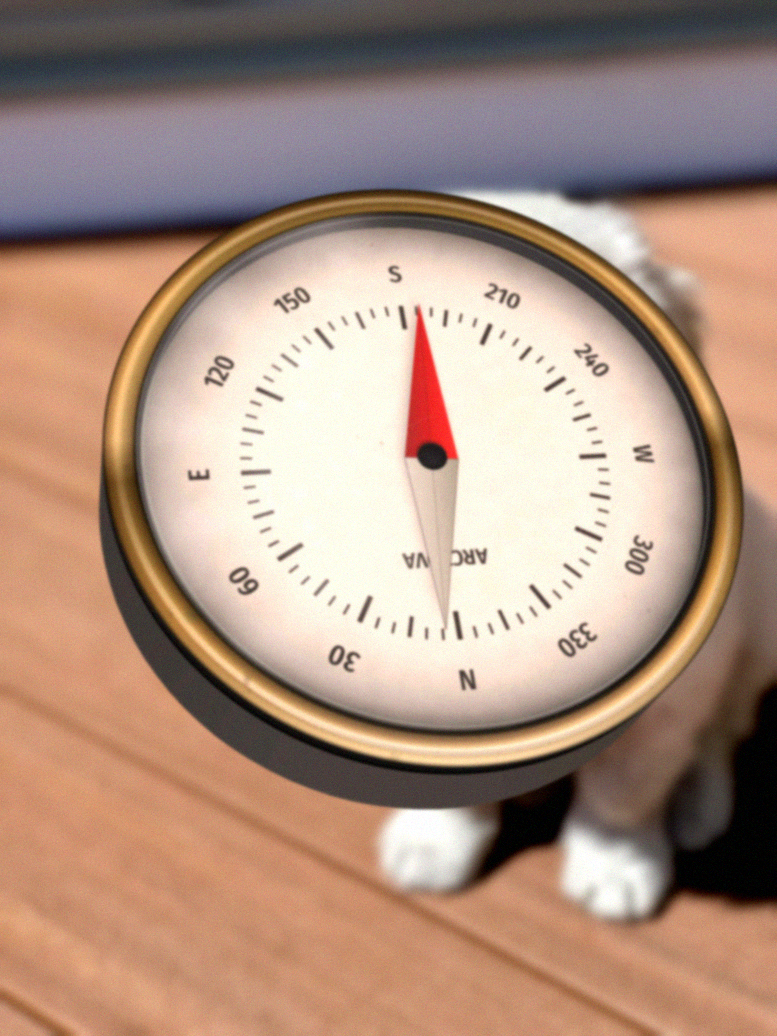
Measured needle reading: 185 °
